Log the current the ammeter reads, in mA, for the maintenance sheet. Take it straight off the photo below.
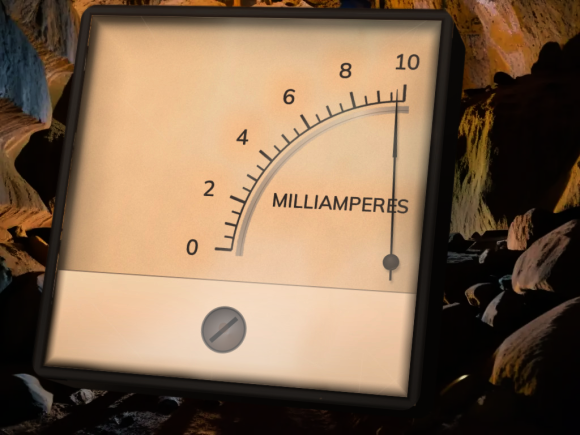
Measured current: 9.75 mA
